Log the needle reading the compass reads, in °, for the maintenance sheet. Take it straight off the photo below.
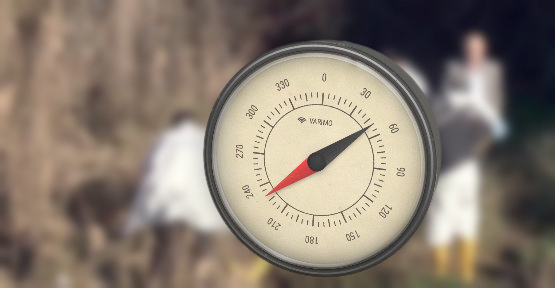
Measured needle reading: 230 °
